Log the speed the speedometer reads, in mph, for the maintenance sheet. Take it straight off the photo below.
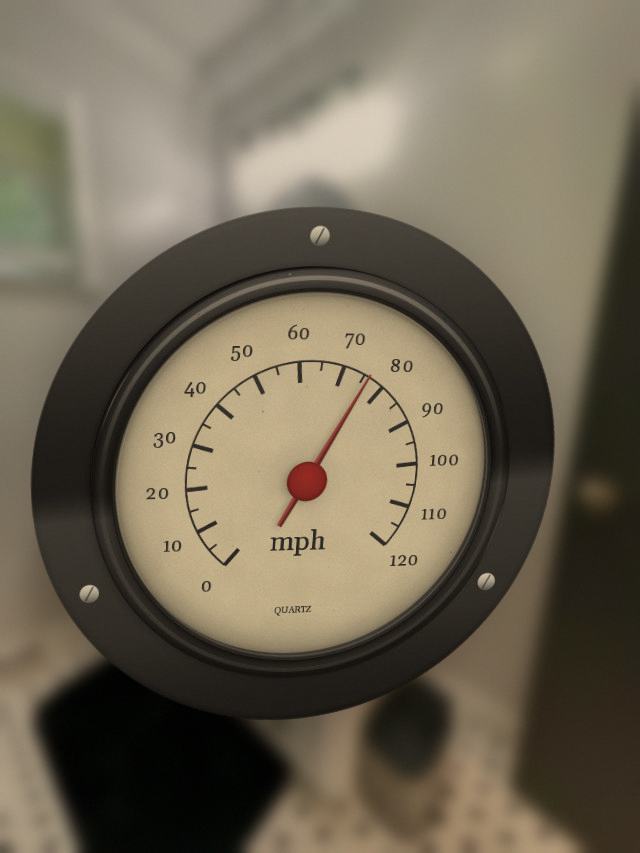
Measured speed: 75 mph
